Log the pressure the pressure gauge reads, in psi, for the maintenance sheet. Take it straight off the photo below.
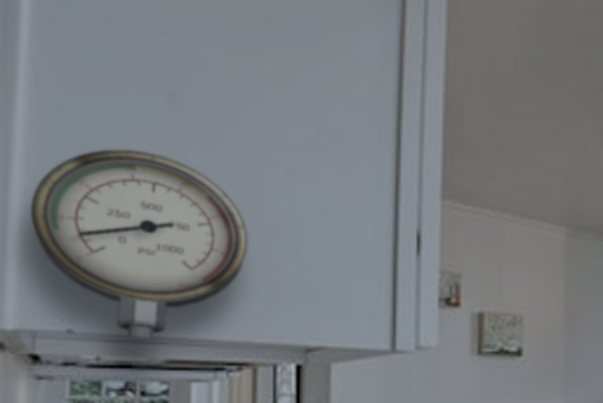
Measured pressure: 75 psi
